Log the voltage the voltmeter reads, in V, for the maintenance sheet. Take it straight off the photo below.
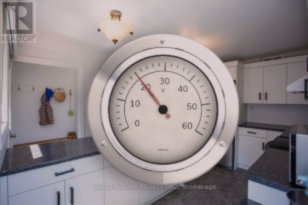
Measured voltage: 20 V
